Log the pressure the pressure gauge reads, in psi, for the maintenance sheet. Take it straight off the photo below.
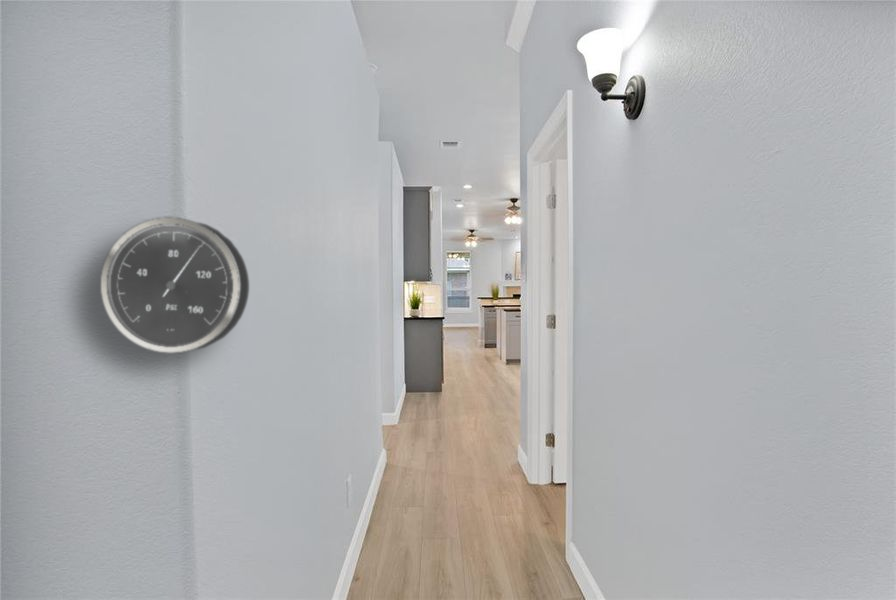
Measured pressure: 100 psi
